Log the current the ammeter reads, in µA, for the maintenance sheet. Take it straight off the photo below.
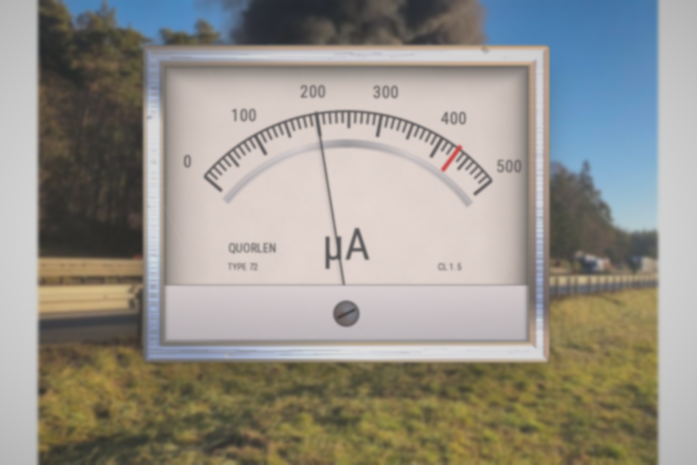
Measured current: 200 µA
